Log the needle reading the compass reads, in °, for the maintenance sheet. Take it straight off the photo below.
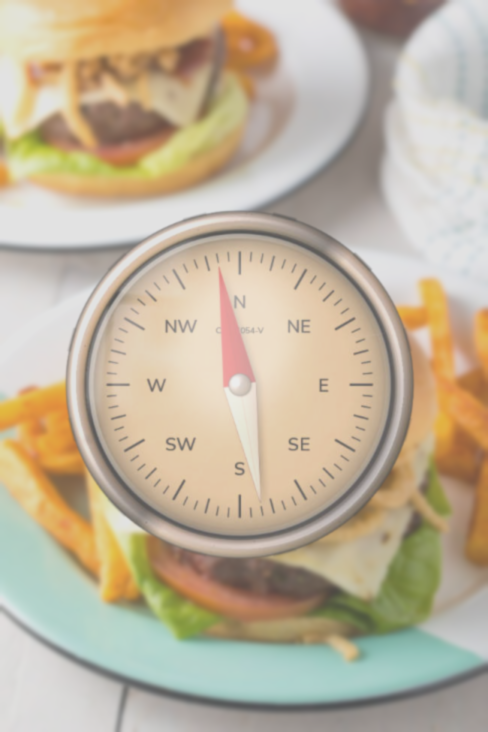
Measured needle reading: 350 °
